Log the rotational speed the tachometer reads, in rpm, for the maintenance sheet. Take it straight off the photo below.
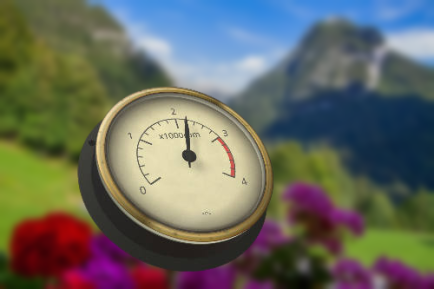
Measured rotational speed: 2200 rpm
